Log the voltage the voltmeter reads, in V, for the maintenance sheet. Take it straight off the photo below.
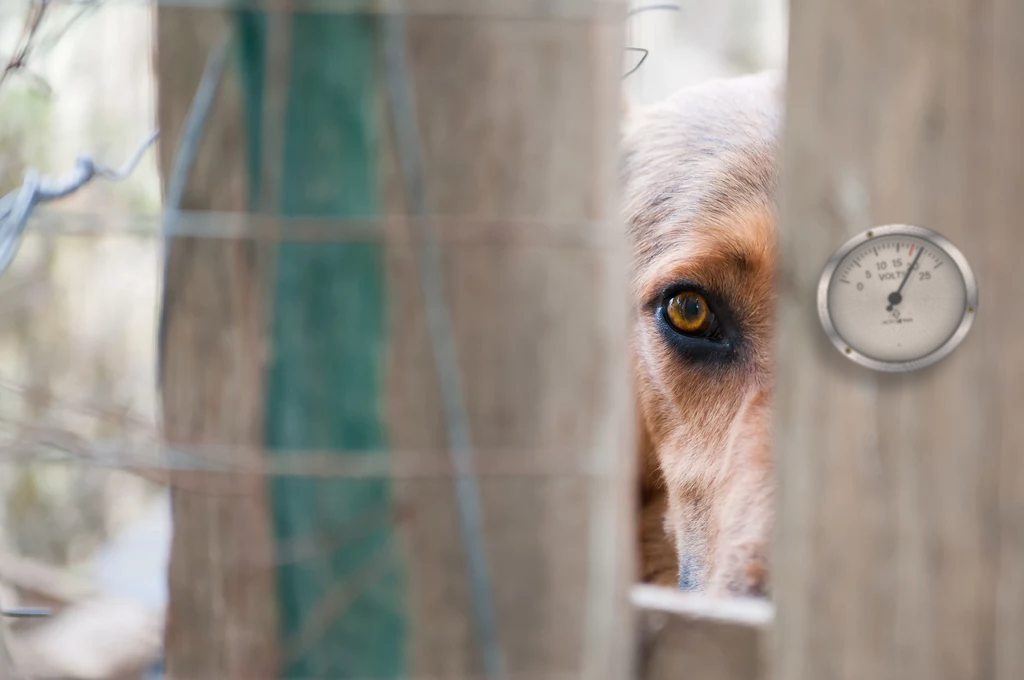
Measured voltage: 20 V
